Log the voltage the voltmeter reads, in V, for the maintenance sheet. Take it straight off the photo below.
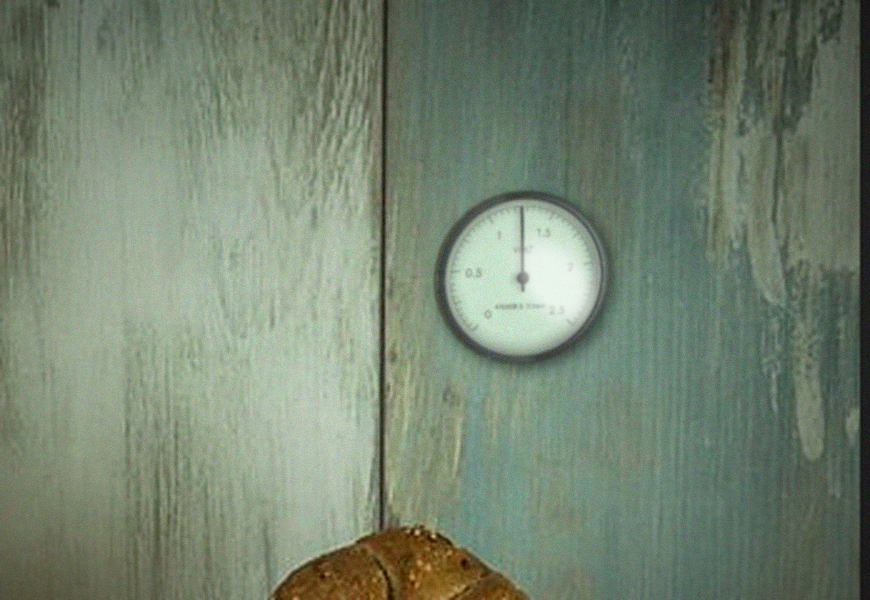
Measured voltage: 1.25 V
